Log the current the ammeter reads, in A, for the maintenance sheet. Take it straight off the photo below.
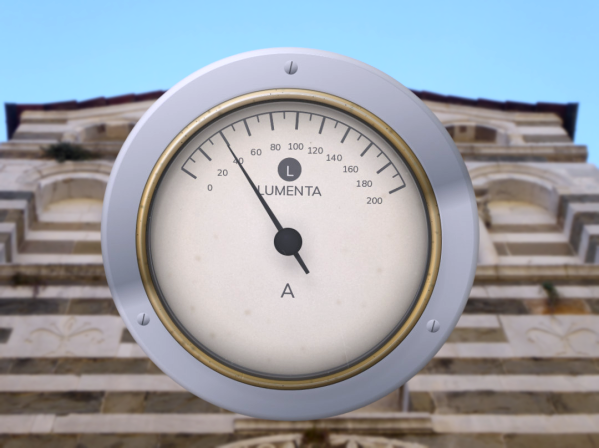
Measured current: 40 A
